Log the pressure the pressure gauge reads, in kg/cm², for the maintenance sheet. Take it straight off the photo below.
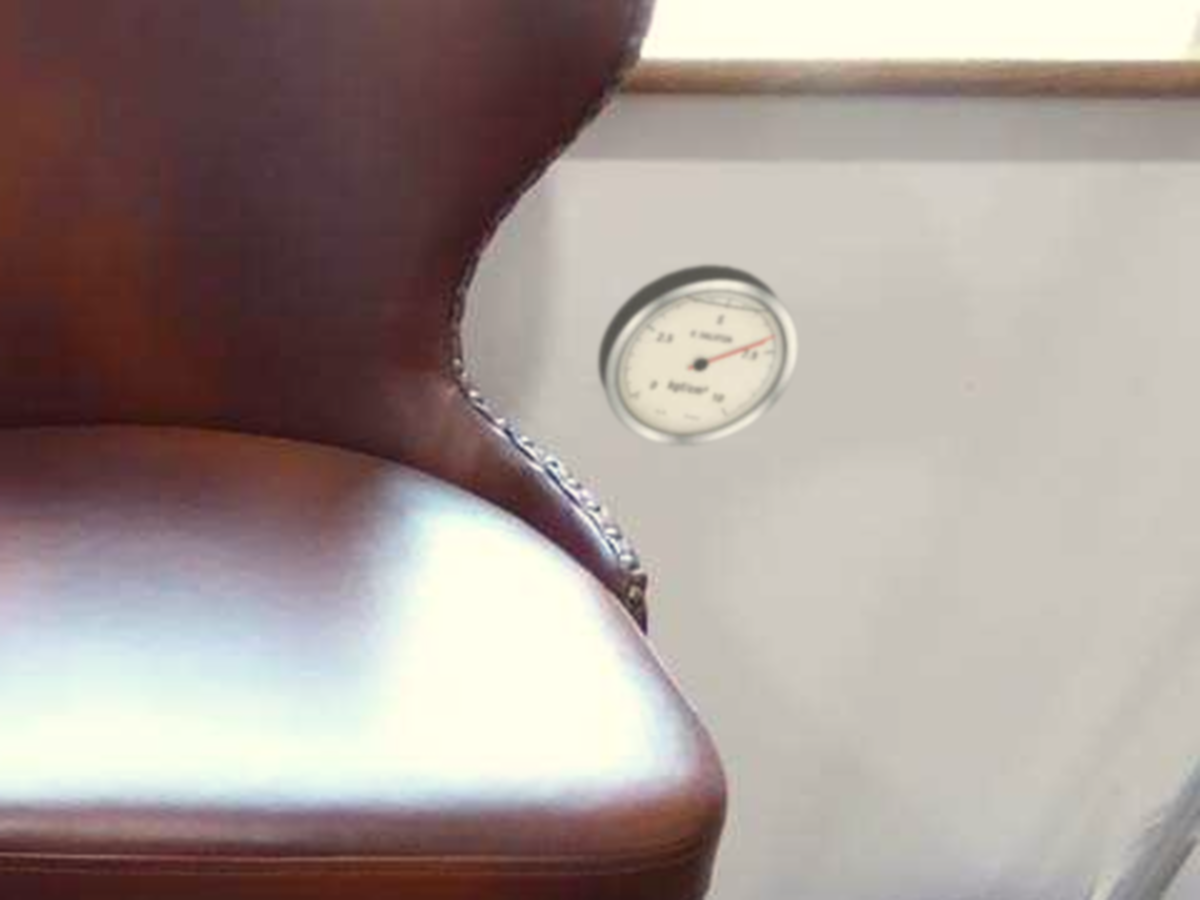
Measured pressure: 7 kg/cm²
